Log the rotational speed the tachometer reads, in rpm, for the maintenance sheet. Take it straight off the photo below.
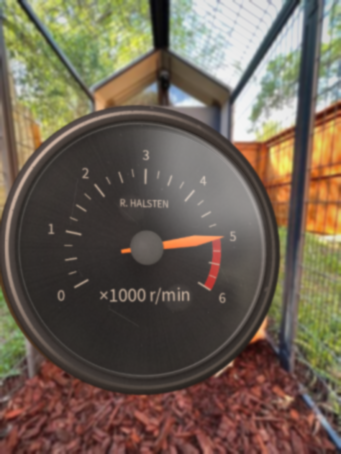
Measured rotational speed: 5000 rpm
